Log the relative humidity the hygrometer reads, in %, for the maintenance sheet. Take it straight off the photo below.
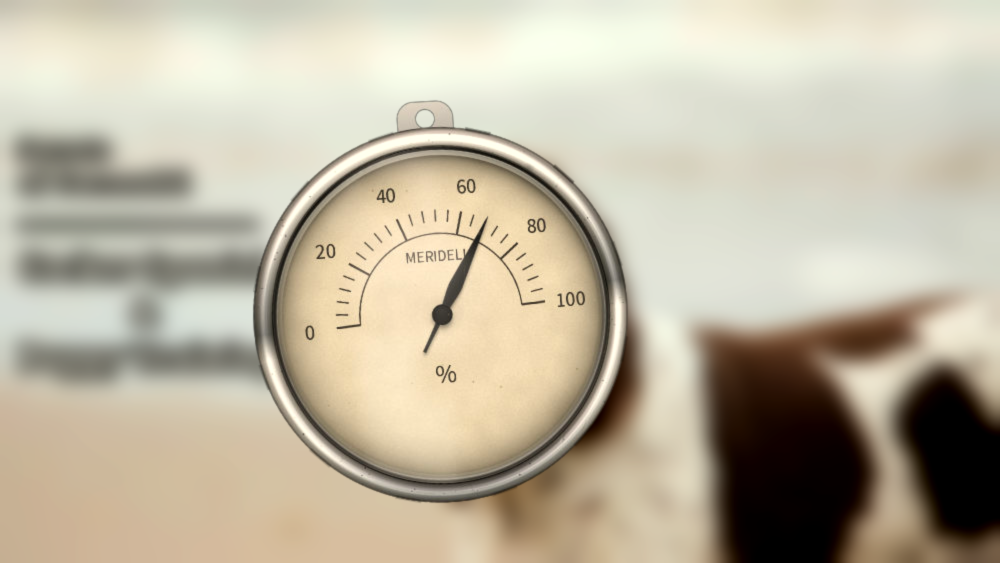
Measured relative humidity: 68 %
